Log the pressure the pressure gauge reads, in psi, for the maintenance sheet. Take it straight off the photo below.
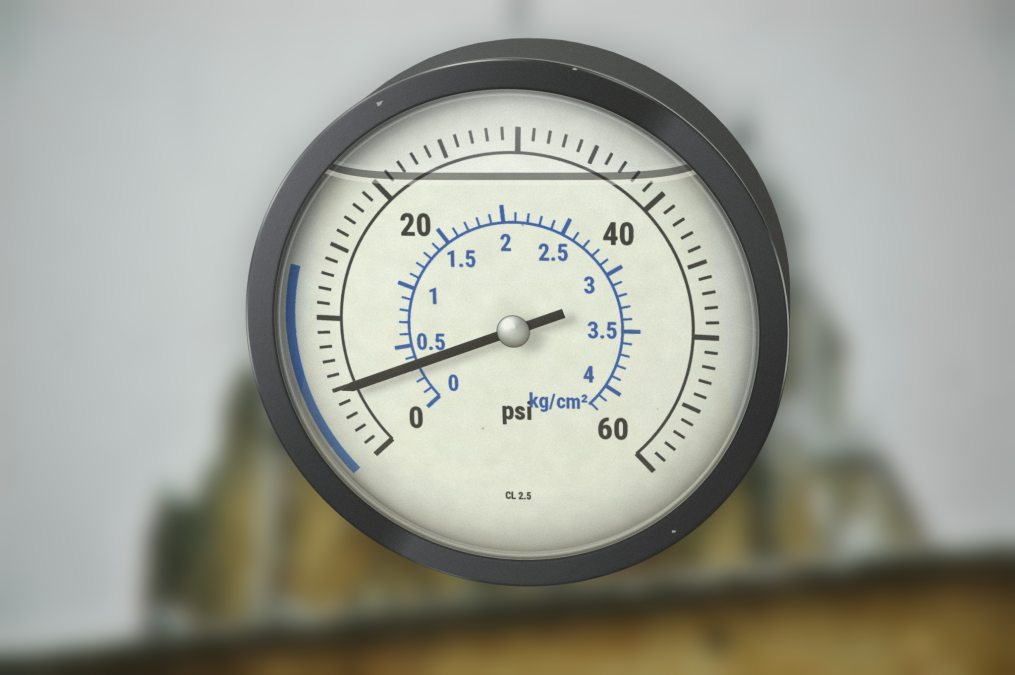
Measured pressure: 5 psi
